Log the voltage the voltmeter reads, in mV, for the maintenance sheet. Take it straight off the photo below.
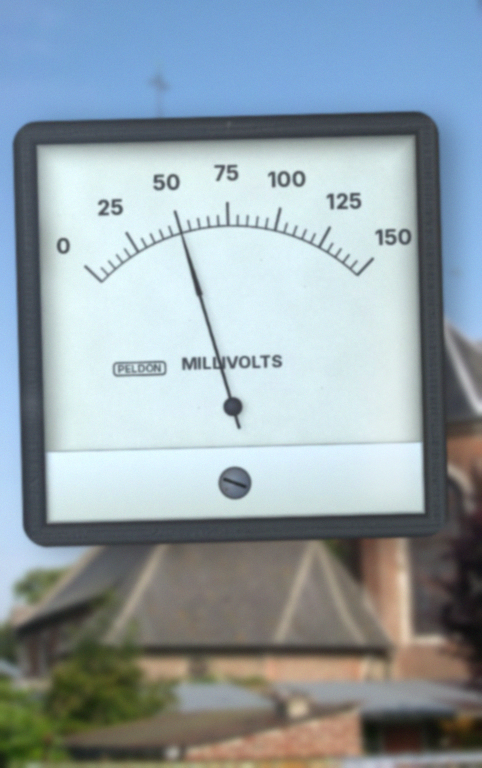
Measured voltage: 50 mV
